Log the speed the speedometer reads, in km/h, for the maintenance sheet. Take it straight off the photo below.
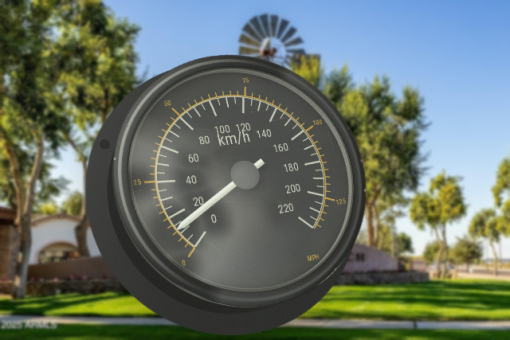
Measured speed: 12.5 km/h
